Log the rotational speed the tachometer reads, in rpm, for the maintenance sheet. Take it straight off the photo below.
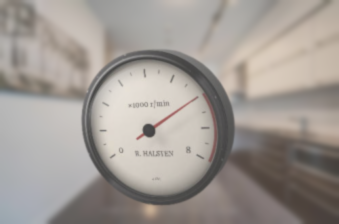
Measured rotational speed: 6000 rpm
